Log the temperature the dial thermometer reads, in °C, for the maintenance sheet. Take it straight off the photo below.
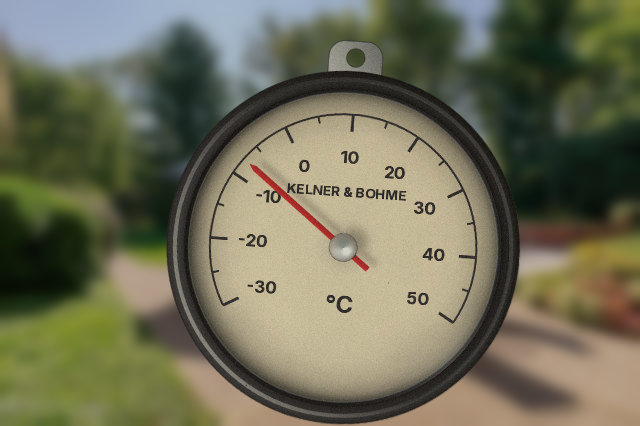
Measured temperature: -7.5 °C
